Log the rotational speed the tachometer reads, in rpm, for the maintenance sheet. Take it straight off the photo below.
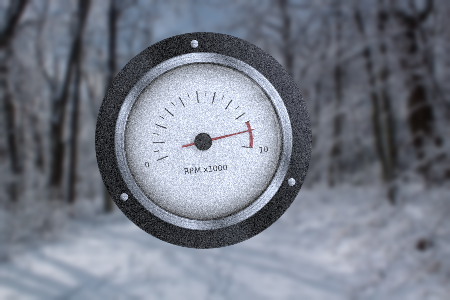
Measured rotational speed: 9000 rpm
